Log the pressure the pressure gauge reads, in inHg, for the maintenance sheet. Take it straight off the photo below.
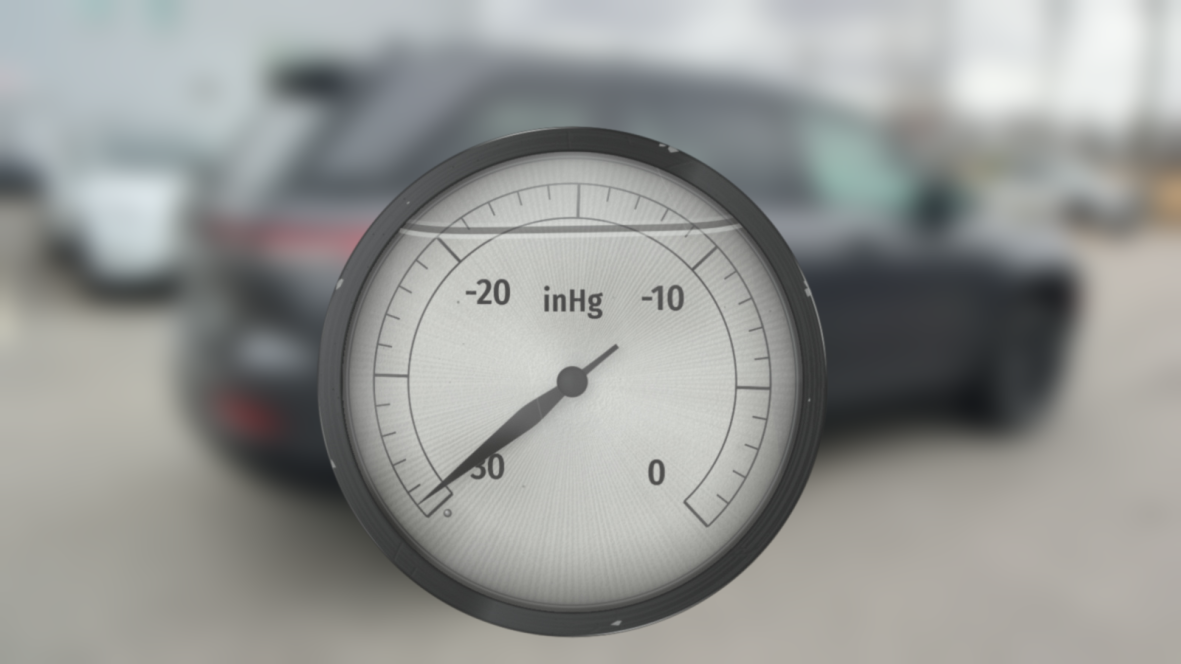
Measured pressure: -29.5 inHg
